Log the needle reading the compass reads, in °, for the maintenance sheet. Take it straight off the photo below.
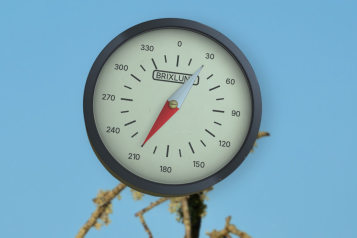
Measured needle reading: 210 °
